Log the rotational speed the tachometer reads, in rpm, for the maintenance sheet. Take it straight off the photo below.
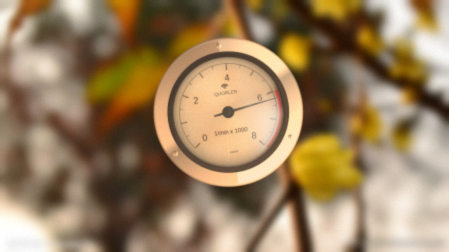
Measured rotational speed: 6250 rpm
